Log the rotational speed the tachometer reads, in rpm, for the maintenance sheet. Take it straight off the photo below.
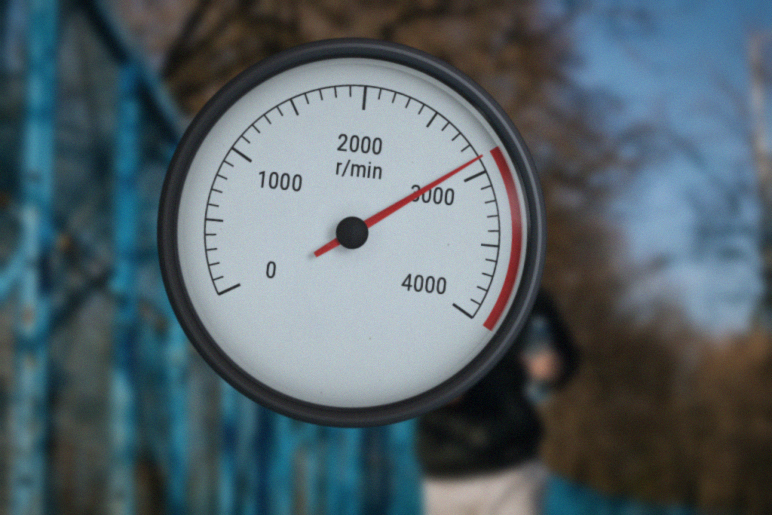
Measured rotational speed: 2900 rpm
